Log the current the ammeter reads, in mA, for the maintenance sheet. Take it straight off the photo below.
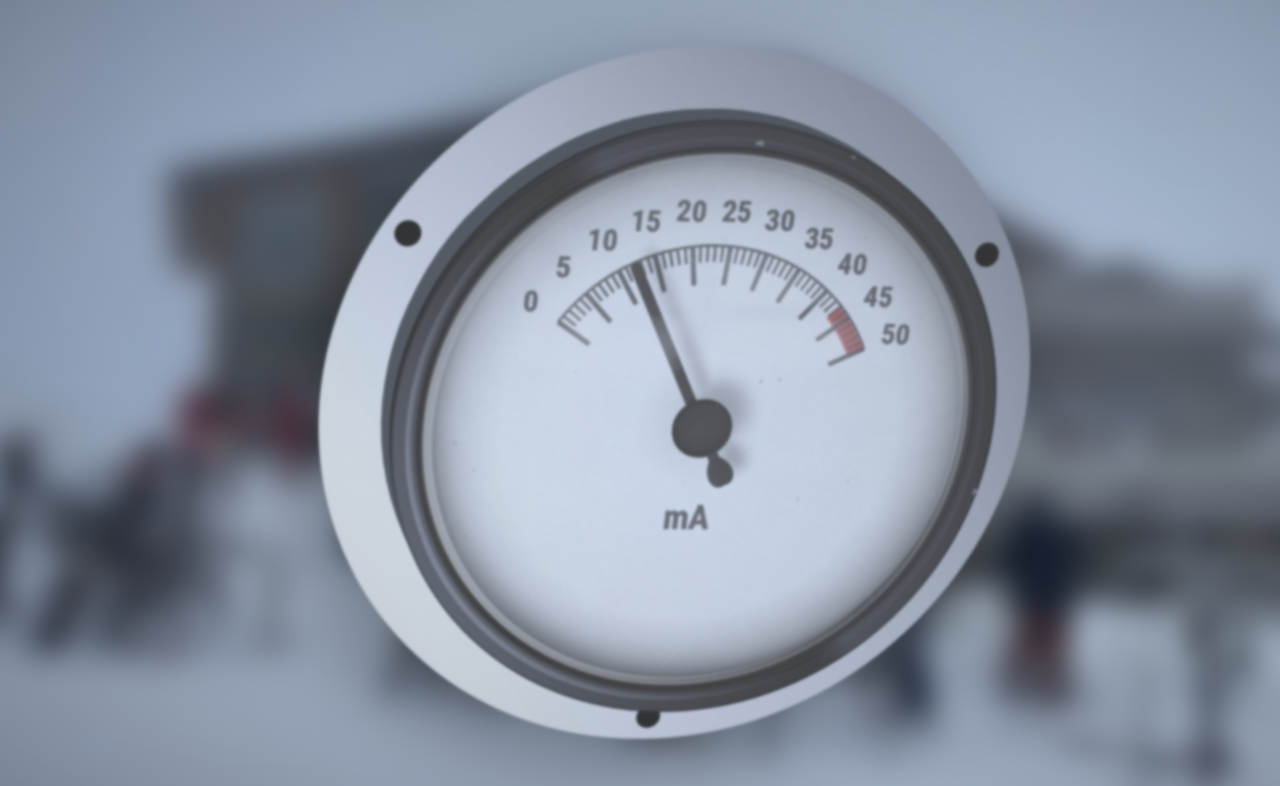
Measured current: 12 mA
